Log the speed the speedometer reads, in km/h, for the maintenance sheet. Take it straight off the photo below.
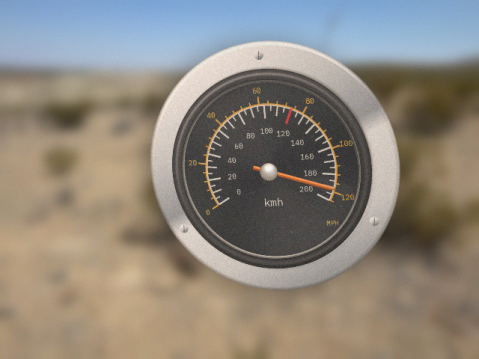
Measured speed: 190 km/h
